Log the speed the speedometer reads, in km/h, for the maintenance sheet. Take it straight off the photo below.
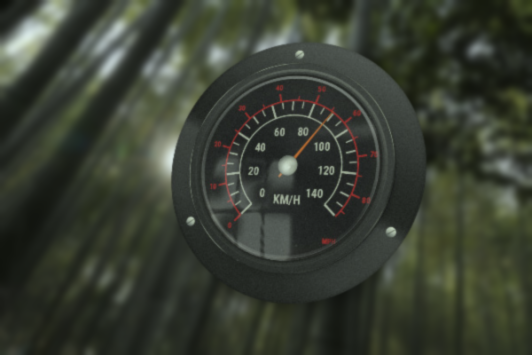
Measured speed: 90 km/h
